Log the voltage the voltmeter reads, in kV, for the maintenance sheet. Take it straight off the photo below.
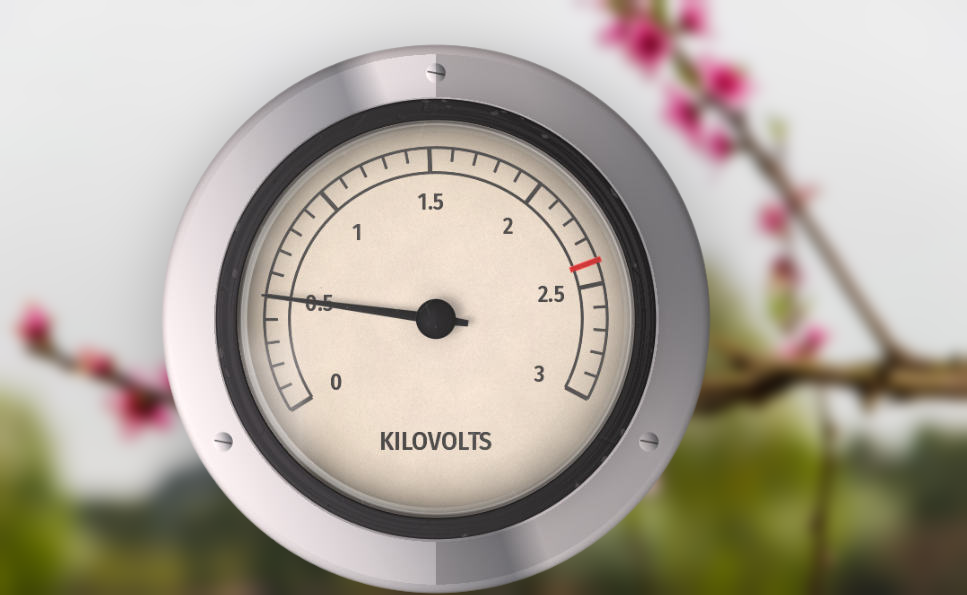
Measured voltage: 0.5 kV
